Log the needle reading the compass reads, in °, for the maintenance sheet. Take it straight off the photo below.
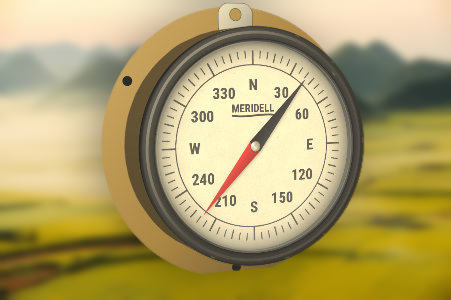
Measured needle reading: 220 °
